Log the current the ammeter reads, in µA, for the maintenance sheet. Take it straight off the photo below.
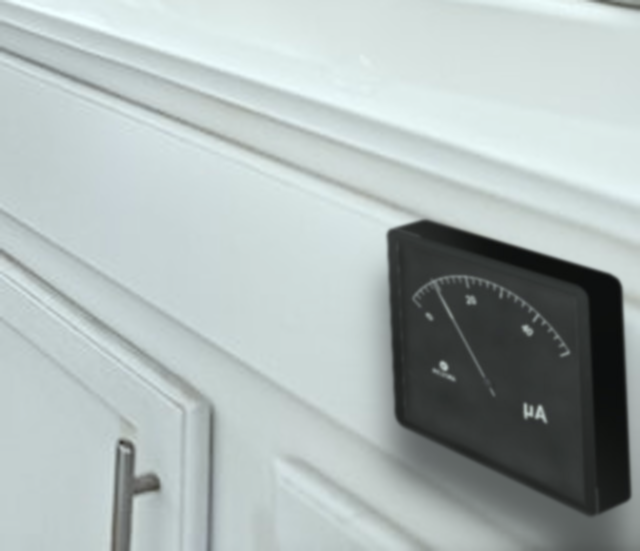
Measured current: 10 µA
